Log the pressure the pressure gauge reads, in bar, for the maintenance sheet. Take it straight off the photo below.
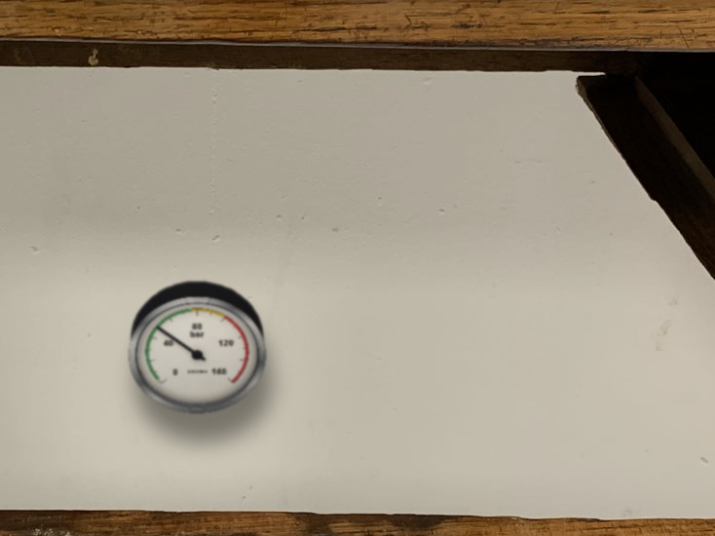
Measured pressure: 50 bar
